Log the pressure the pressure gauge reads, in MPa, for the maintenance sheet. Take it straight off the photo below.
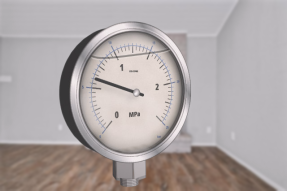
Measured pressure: 0.6 MPa
